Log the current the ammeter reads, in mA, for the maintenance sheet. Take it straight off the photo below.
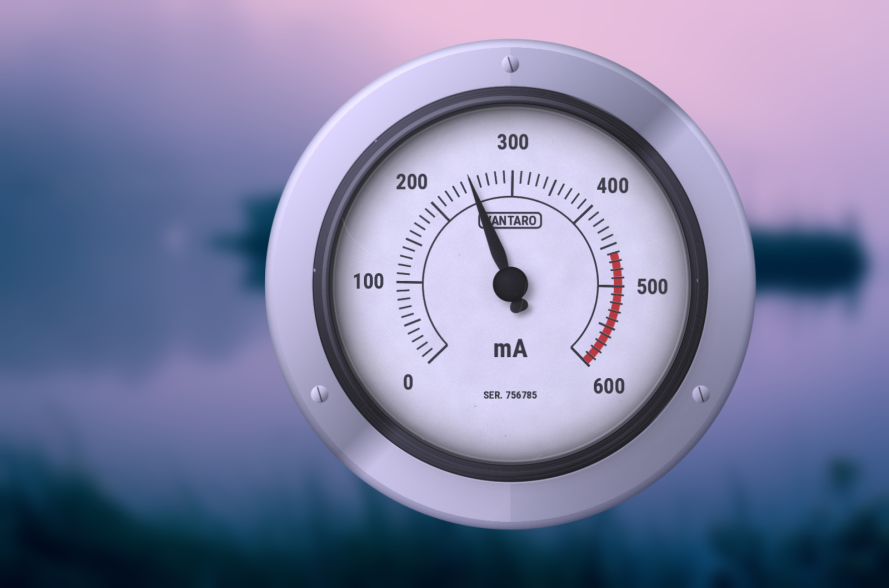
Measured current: 250 mA
